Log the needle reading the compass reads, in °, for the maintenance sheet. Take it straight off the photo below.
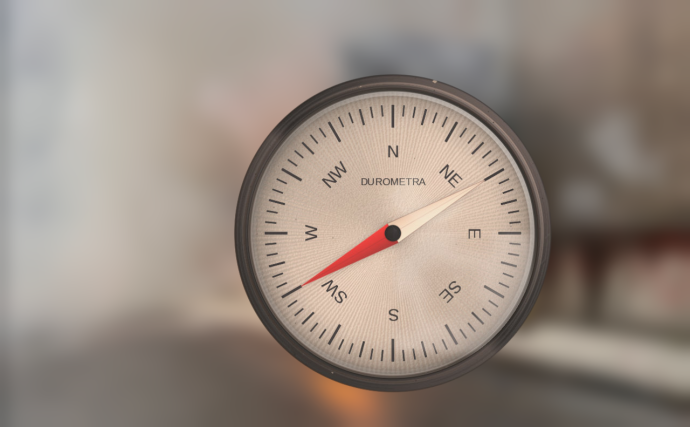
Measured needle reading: 240 °
